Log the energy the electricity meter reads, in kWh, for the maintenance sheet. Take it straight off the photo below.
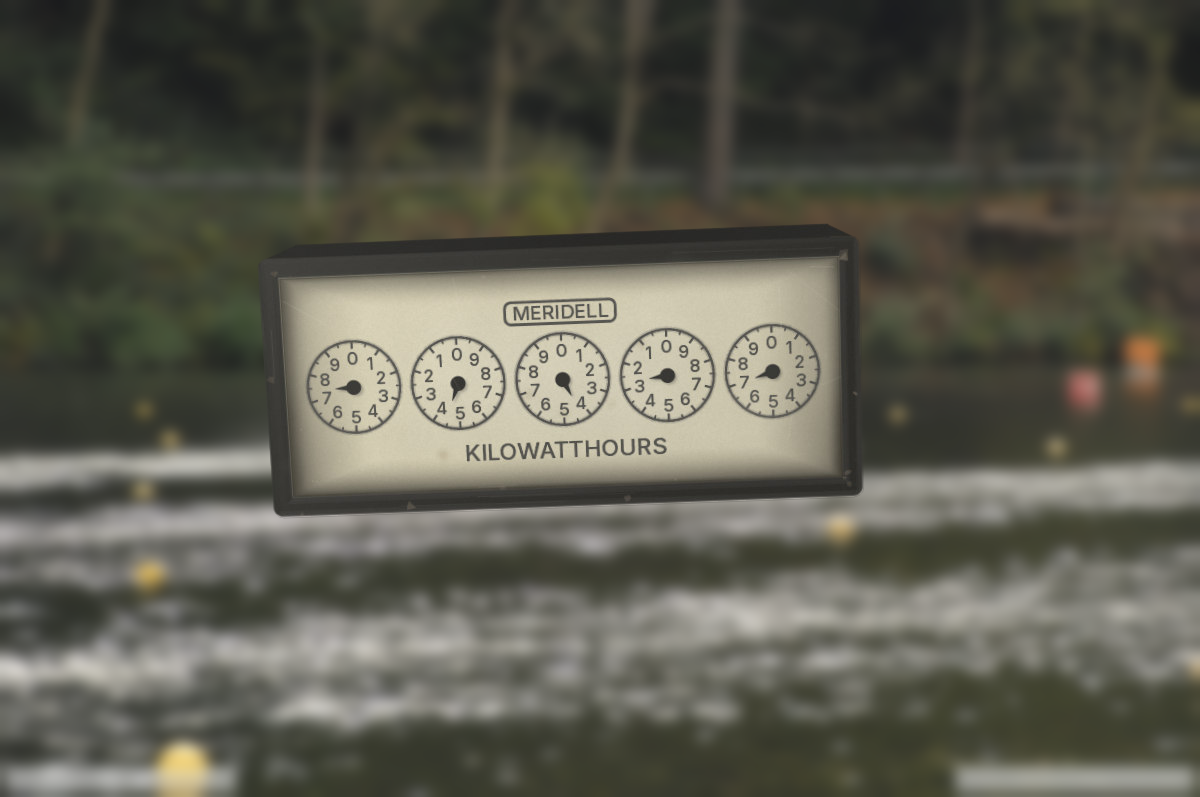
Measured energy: 74427 kWh
